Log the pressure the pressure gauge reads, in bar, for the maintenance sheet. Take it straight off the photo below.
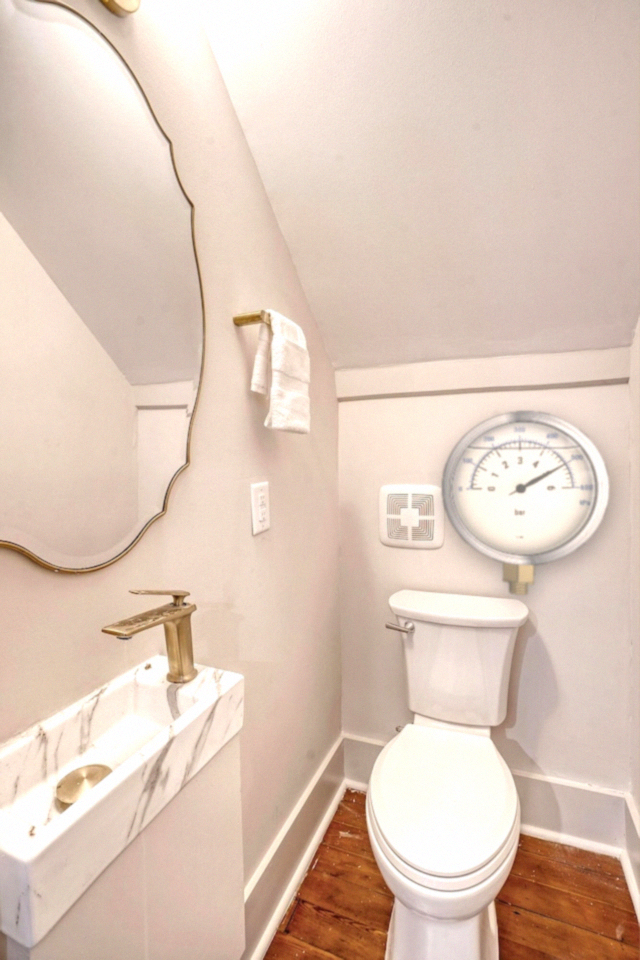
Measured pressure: 5 bar
